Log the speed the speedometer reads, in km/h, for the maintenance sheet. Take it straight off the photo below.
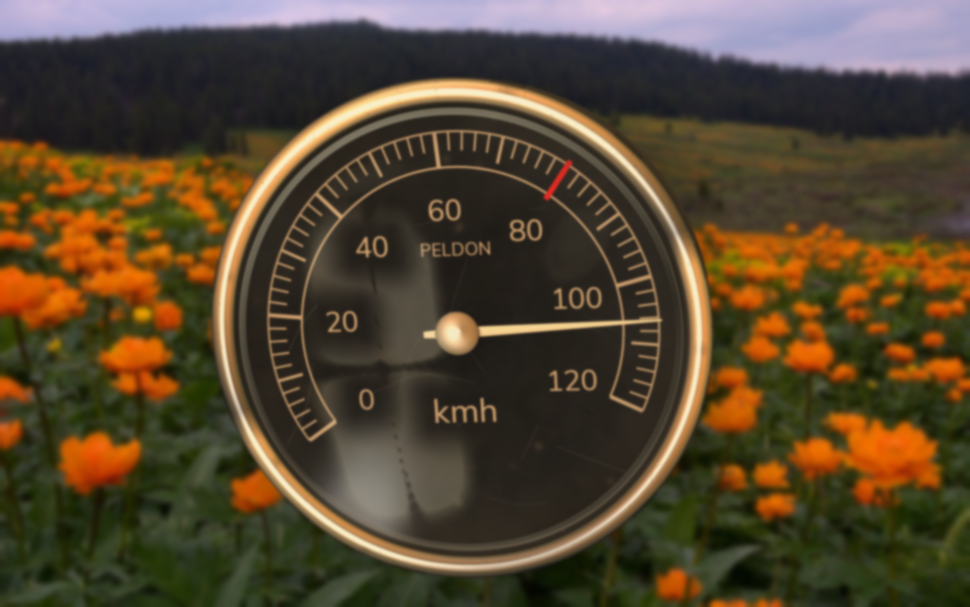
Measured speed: 106 km/h
